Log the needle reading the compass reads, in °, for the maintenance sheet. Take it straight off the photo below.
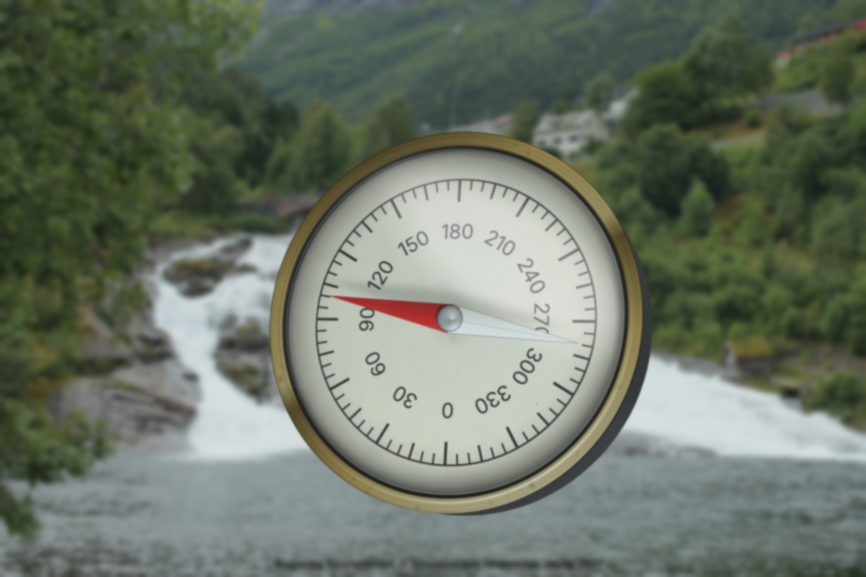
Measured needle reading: 100 °
